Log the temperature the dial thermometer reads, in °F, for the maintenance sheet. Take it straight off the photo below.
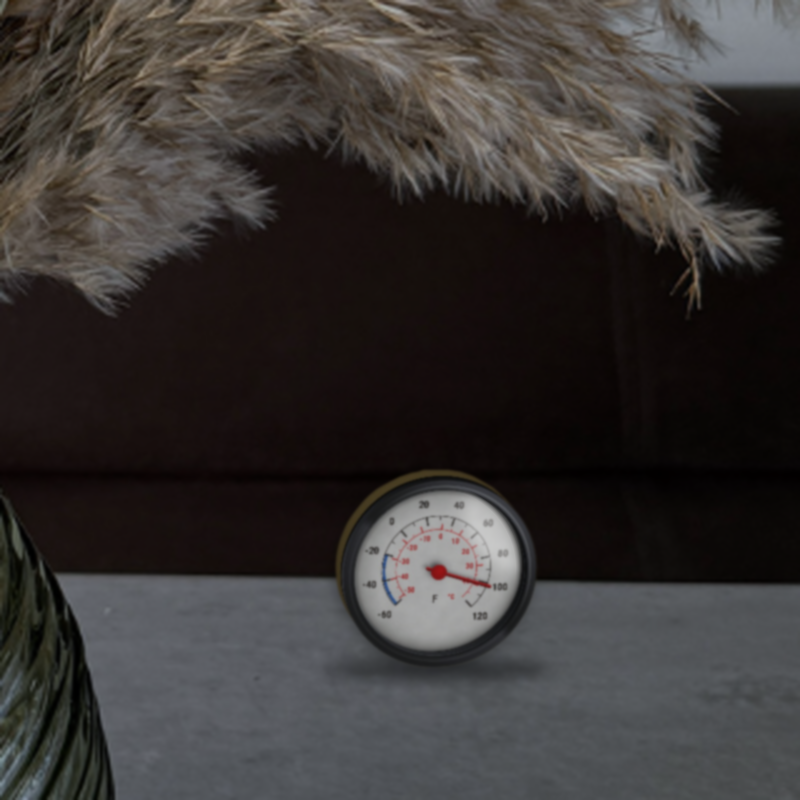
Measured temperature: 100 °F
